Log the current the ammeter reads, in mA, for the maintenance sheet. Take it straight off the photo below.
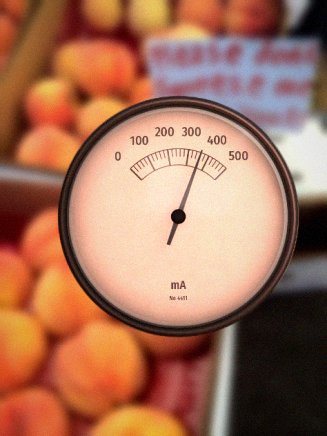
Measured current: 360 mA
